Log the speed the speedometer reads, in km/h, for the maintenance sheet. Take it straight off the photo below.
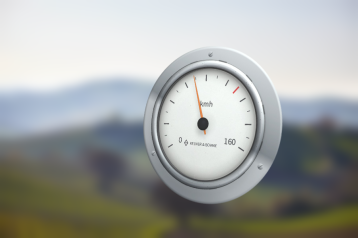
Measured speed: 70 km/h
